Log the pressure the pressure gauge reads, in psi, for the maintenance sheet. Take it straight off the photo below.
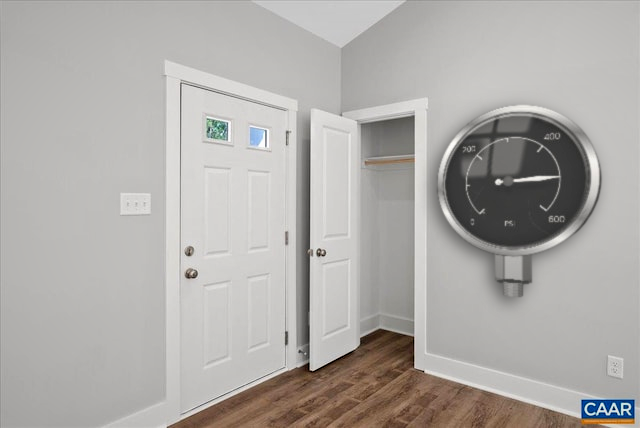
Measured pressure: 500 psi
